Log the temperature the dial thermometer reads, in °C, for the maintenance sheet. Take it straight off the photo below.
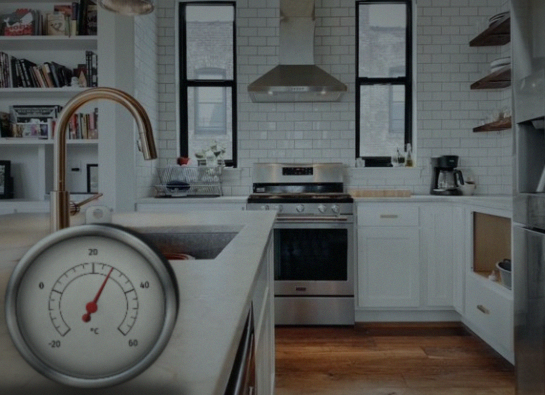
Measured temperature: 28 °C
